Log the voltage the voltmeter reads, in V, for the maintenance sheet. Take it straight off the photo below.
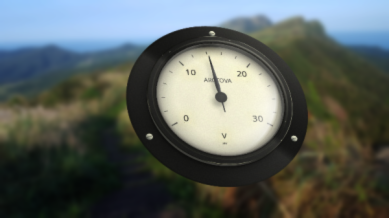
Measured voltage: 14 V
